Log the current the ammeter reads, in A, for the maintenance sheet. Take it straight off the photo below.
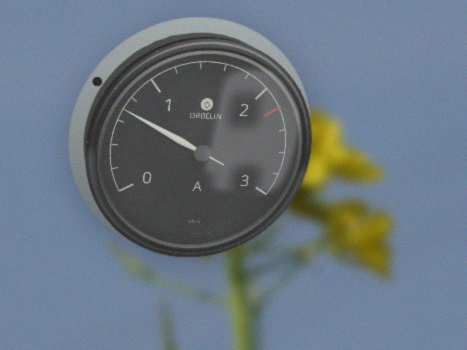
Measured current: 0.7 A
